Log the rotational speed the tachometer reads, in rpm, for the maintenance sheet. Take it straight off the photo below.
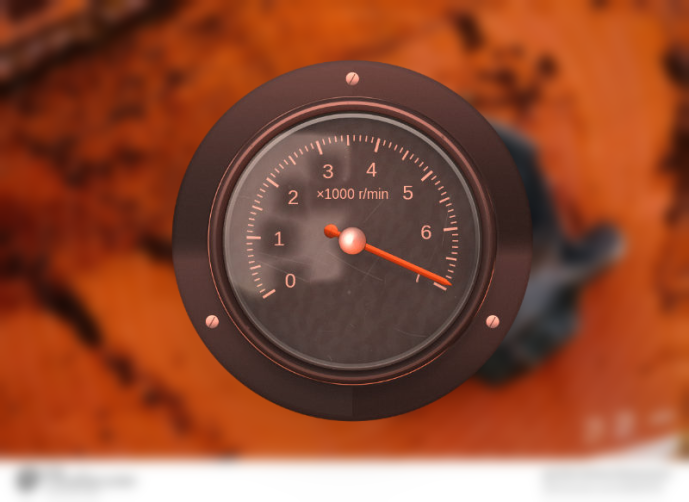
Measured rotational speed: 6900 rpm
